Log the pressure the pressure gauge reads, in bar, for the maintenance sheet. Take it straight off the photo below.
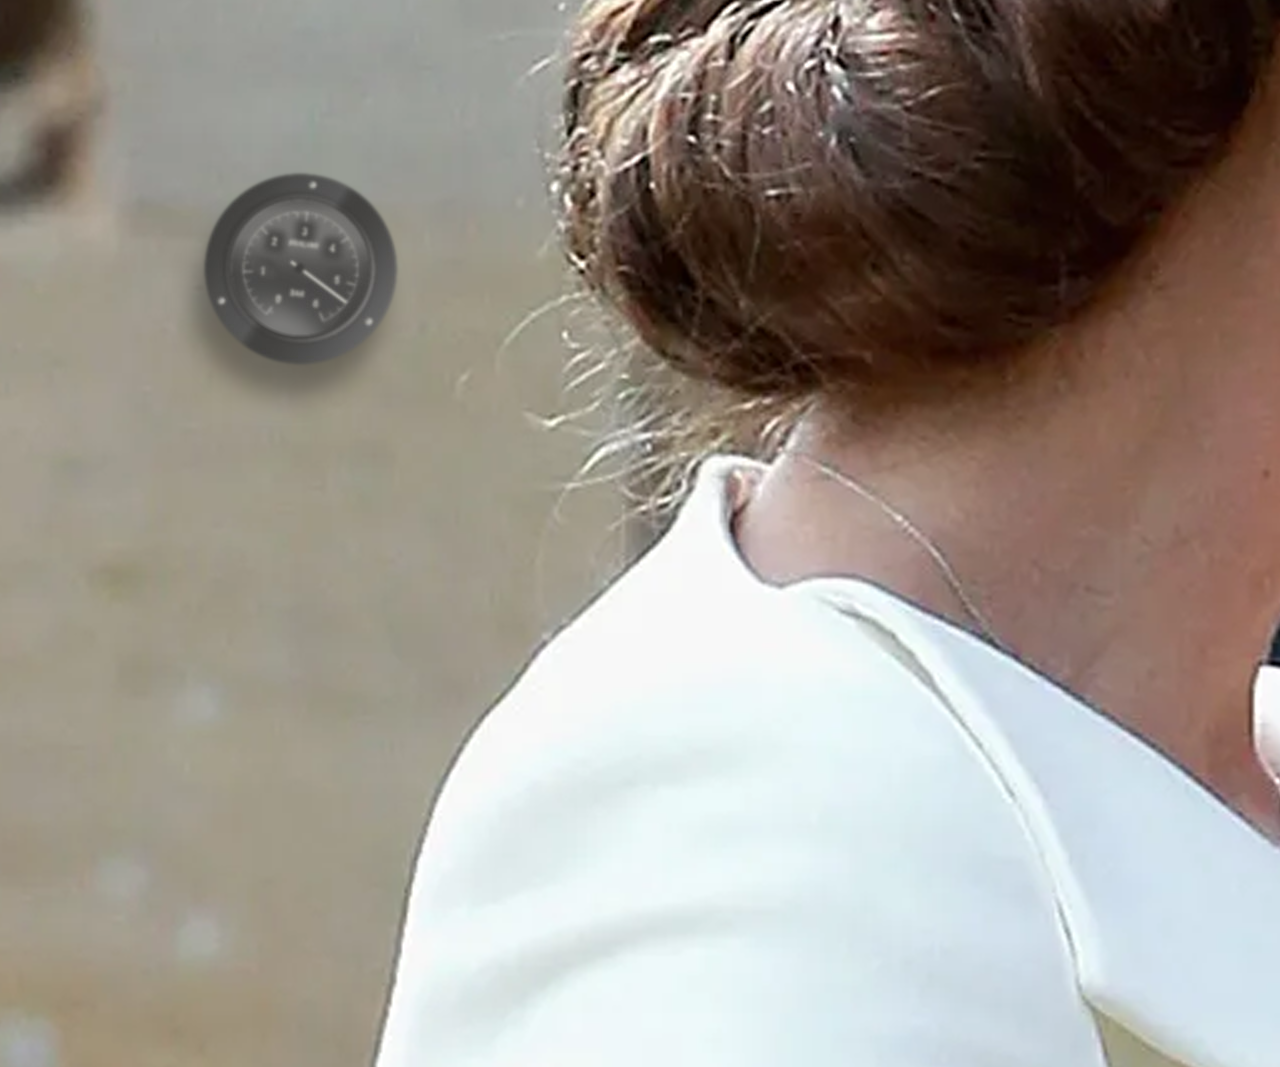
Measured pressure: 5.4 bar
